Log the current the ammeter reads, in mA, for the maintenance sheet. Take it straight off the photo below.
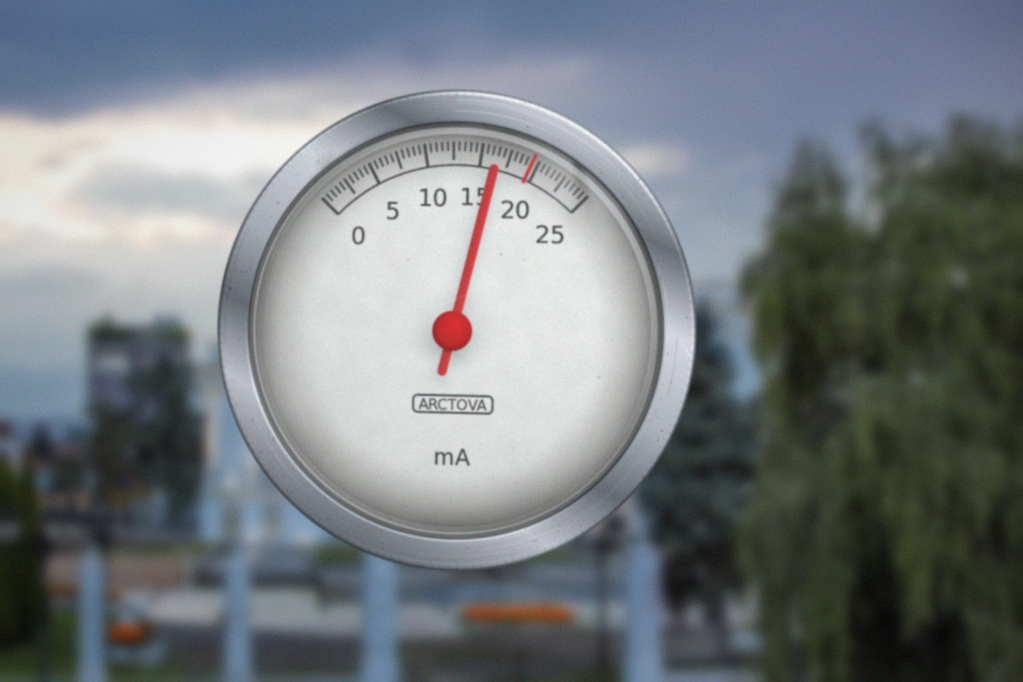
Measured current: 16.5 mA
